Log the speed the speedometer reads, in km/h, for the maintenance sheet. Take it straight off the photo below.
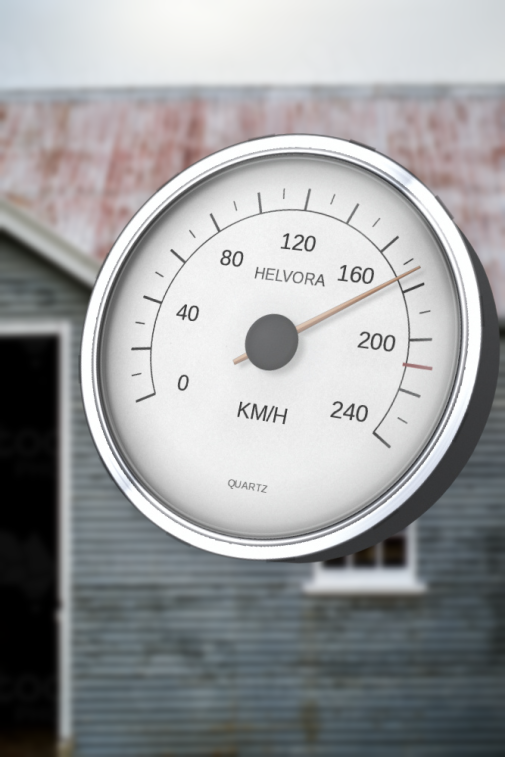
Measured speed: 175 km/h
